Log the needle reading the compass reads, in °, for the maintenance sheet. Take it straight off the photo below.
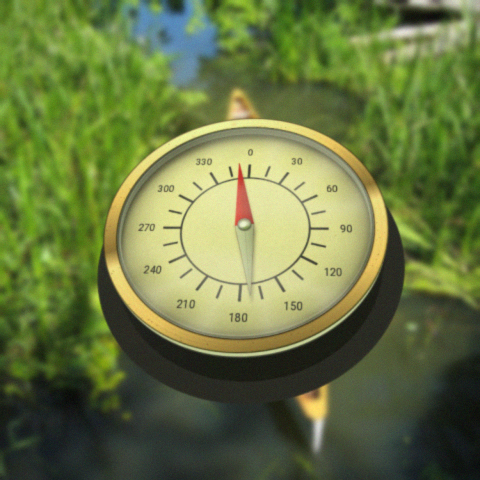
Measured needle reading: 352.5 °
